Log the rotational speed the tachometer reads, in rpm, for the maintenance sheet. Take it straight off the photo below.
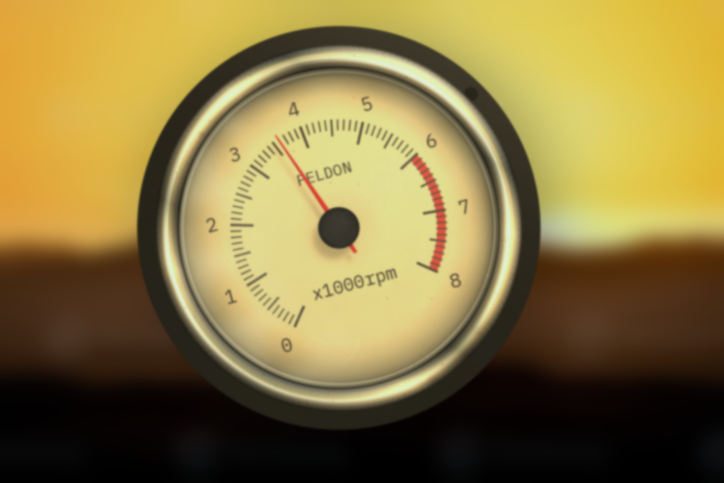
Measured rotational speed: 3600 rpm
